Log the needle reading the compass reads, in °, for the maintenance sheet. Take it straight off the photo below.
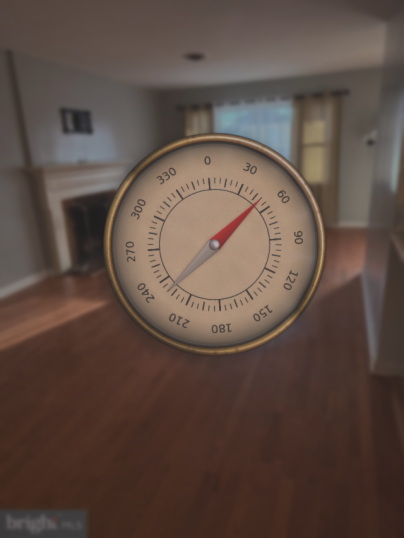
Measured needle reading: 50 °
